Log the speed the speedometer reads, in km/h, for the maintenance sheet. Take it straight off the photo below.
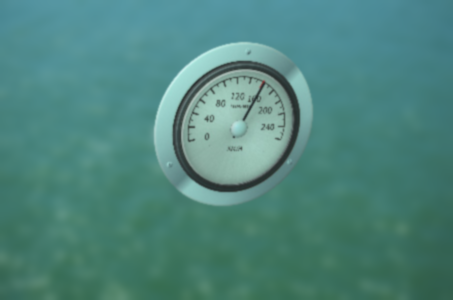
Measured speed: 160 km/h
